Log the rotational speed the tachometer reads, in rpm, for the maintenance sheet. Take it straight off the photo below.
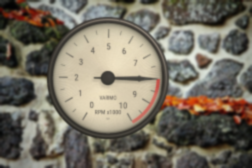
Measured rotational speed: 8000 rpm
